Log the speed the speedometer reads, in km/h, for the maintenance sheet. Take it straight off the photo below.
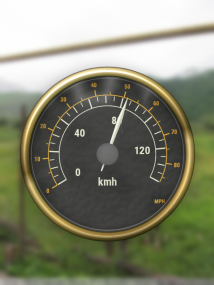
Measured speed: 82.5 km/h
